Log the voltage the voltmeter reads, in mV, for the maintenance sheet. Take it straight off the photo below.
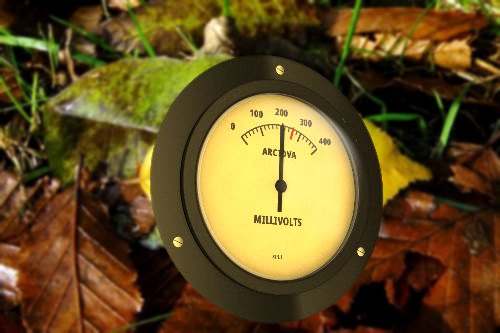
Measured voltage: 200 mV
